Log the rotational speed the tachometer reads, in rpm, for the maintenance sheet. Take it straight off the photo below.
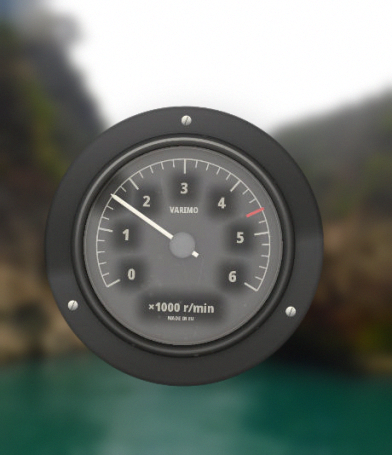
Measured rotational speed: 1600 rpm
